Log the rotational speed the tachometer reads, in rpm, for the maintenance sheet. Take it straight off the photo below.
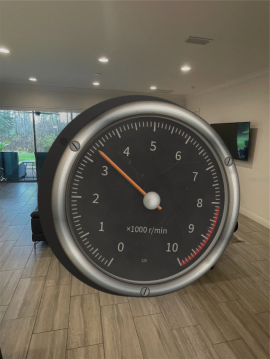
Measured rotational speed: 3300 rpm
